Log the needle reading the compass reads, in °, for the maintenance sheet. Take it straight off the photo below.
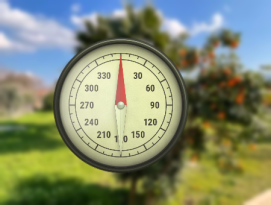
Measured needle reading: 0 °
